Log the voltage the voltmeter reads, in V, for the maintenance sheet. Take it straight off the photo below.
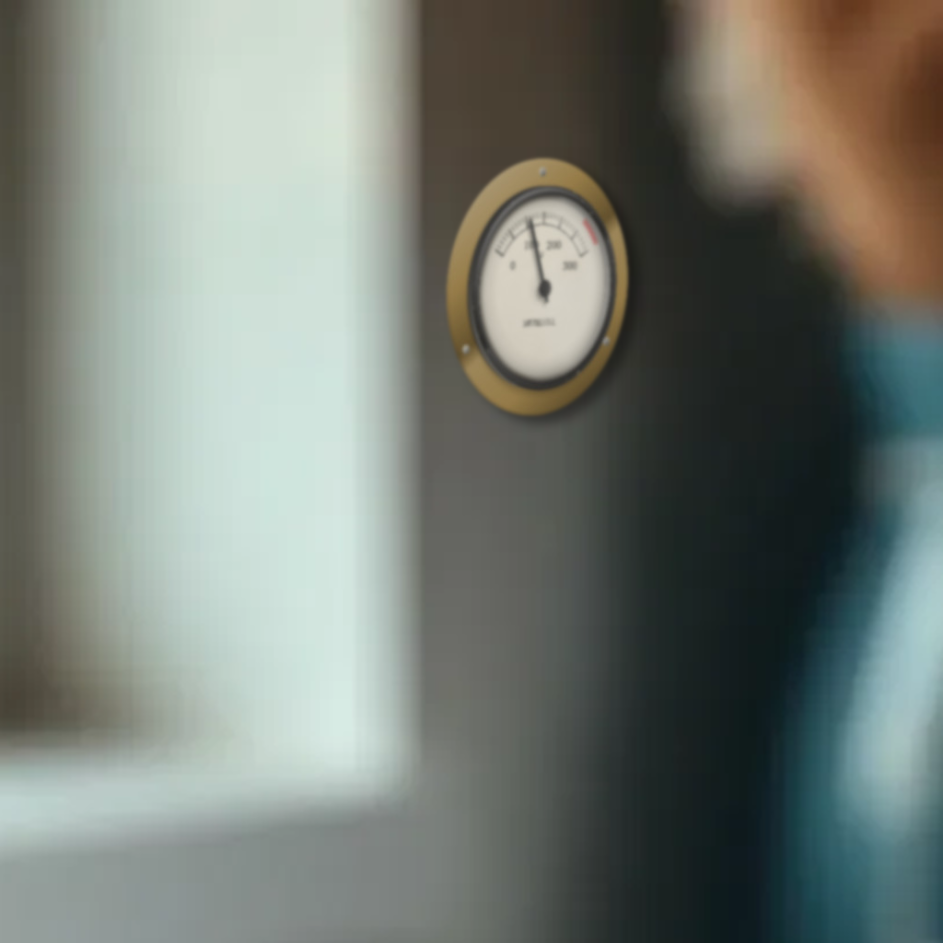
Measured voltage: 100 V
